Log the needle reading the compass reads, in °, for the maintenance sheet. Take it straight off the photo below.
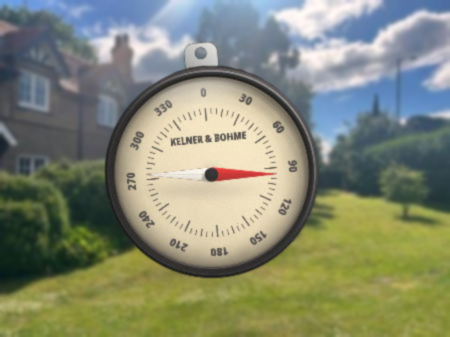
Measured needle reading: 95 °
